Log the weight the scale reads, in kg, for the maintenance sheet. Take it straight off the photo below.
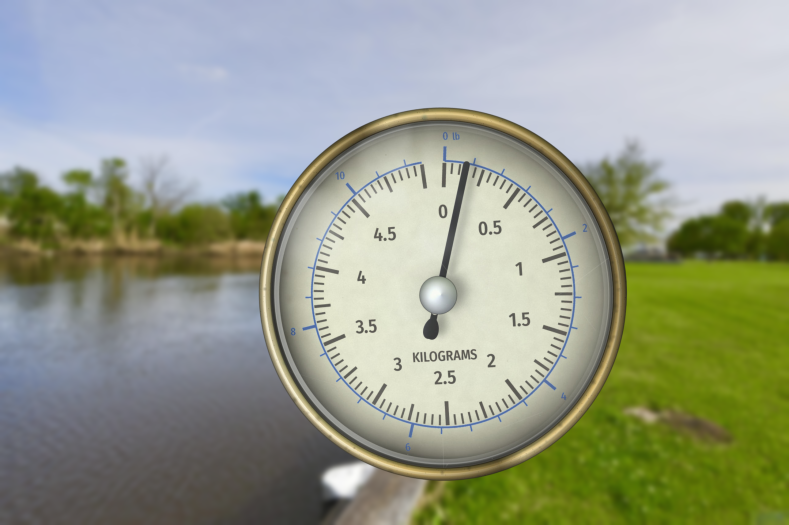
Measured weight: 0.15 kg
